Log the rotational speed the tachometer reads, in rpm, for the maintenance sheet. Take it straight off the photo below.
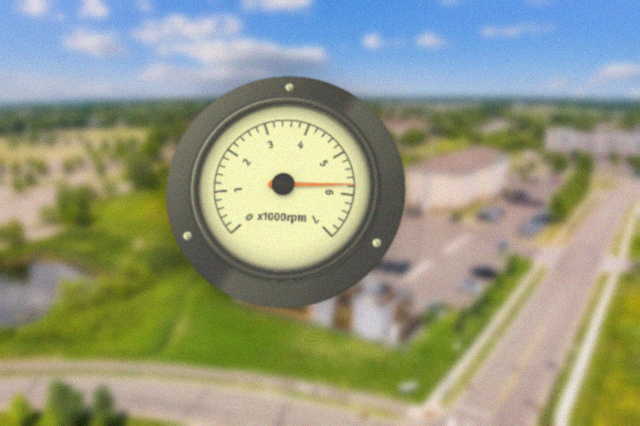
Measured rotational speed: 5800 rpm
